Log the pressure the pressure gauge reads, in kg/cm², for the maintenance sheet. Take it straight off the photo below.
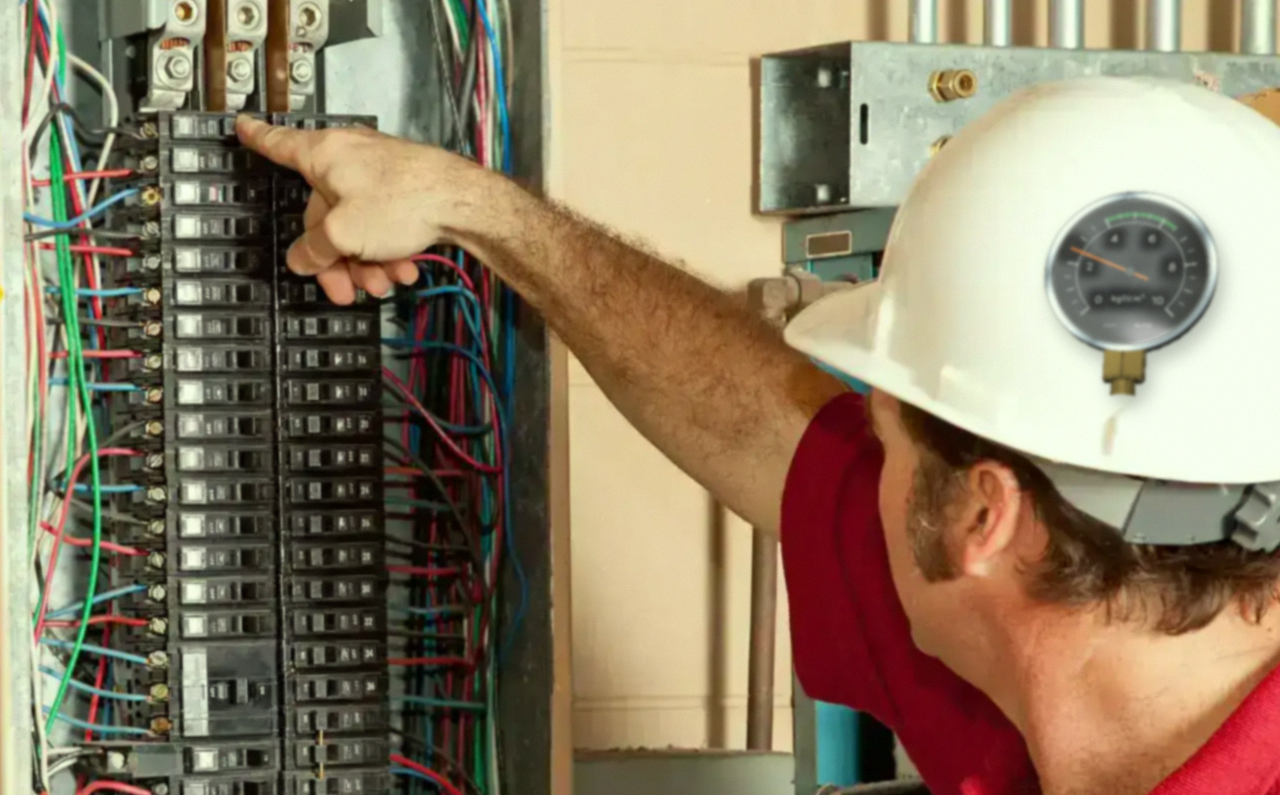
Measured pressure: 2.5 kg/cm²
